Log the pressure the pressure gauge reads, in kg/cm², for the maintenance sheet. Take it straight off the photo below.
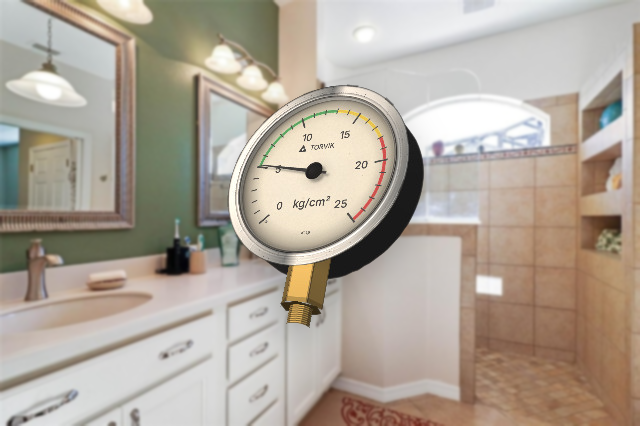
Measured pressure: 5 kg/cm²
